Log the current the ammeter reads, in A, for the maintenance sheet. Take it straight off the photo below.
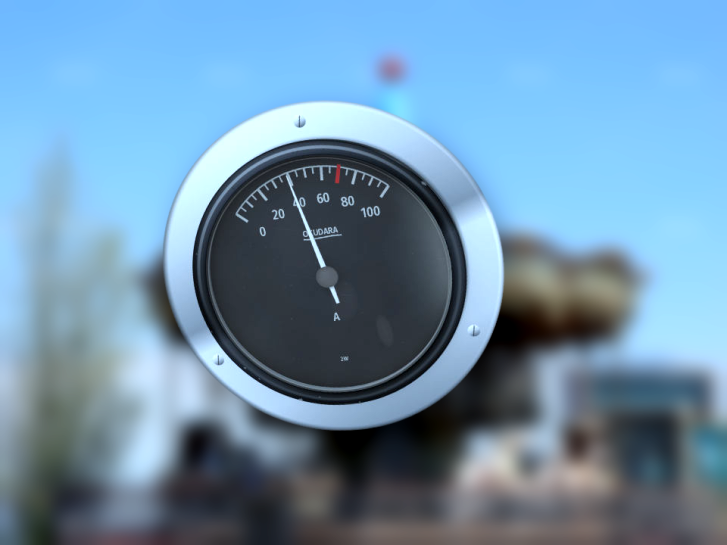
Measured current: 40 A
